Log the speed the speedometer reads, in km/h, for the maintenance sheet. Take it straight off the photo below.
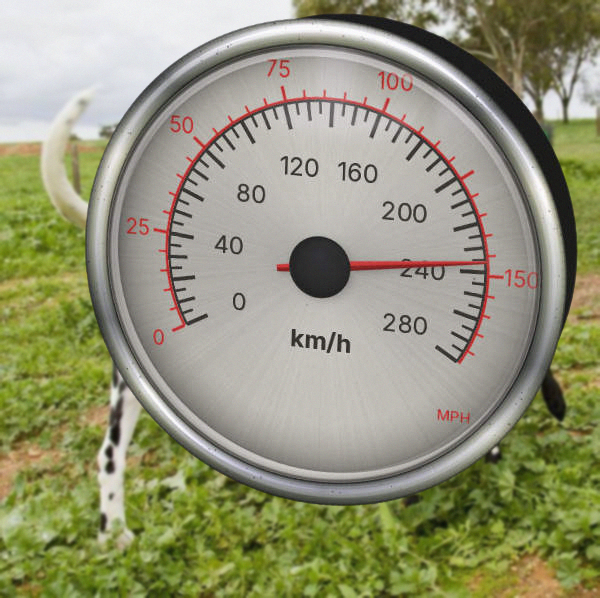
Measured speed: 235 km/h
